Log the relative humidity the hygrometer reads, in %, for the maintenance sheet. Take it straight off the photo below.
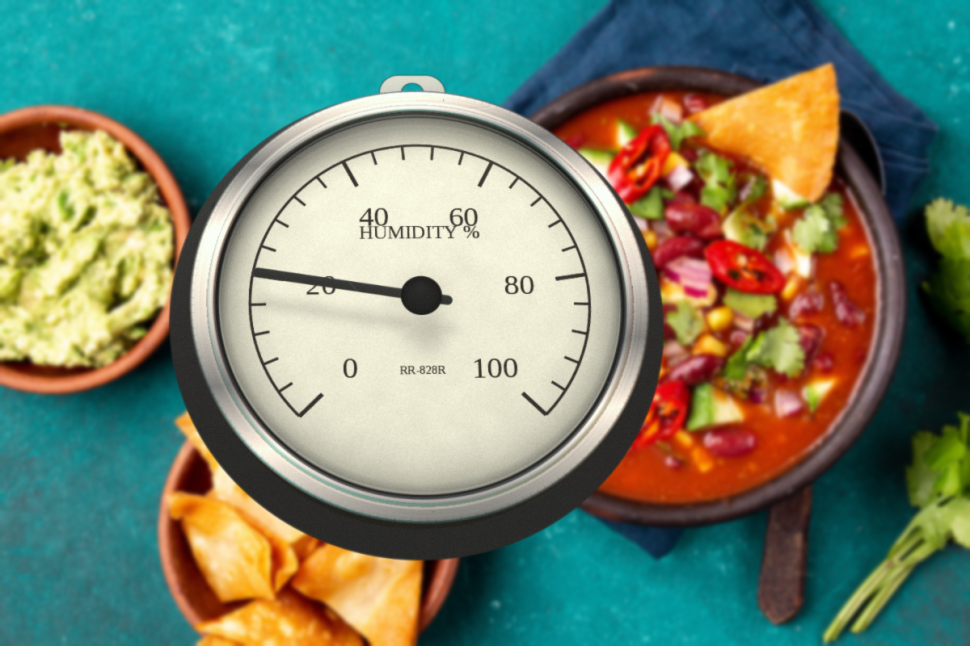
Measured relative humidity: 20 %
